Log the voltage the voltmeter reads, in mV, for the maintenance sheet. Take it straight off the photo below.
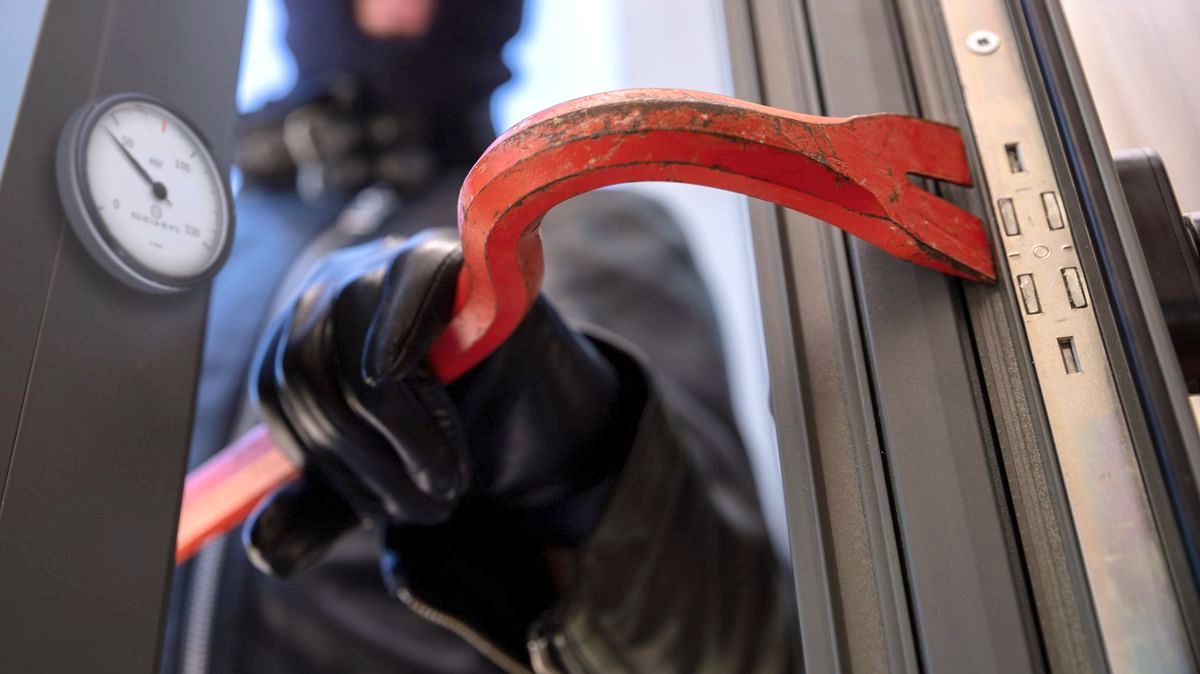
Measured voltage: 40 mV
